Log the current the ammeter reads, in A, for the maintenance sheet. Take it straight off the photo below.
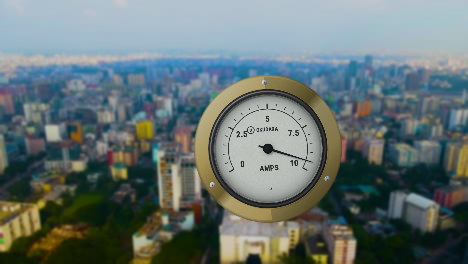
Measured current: 9.5 A
